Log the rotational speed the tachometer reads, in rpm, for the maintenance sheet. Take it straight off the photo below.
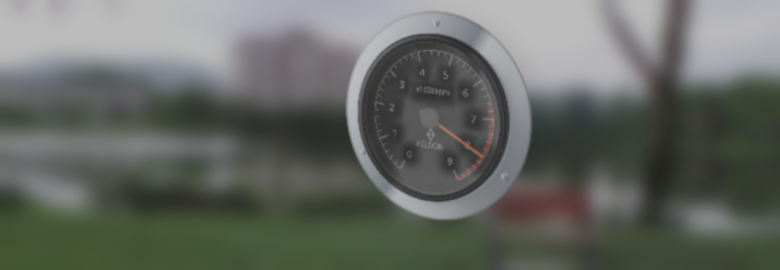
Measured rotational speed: 8000 rpm
